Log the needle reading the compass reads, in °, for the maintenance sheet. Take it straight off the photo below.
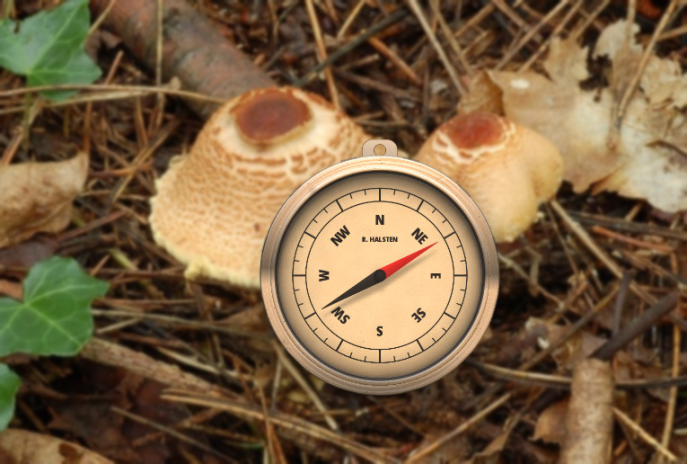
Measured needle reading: 60 °
